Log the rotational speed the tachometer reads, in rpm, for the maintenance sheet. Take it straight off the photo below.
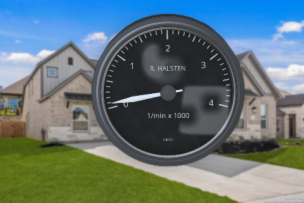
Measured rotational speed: 100 rpm
